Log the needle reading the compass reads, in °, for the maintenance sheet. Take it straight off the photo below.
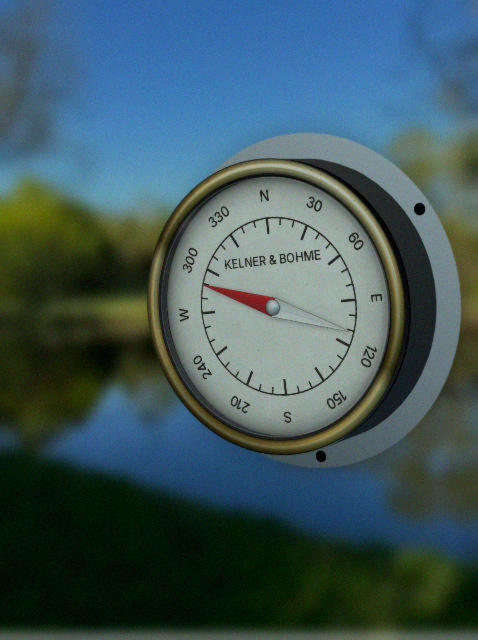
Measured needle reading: 290 °
